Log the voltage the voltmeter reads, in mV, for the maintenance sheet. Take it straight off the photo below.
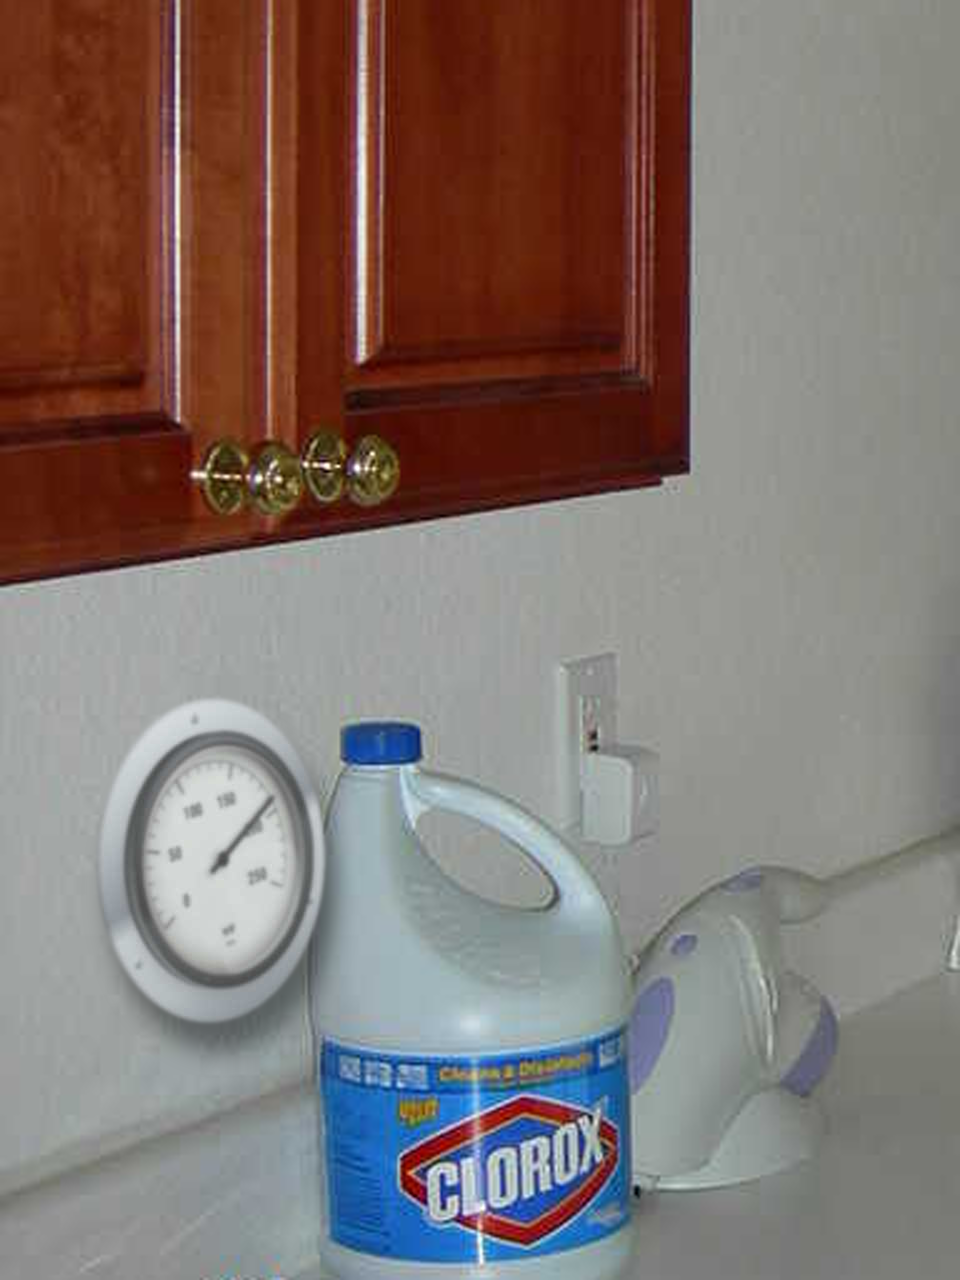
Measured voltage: 190 mV
